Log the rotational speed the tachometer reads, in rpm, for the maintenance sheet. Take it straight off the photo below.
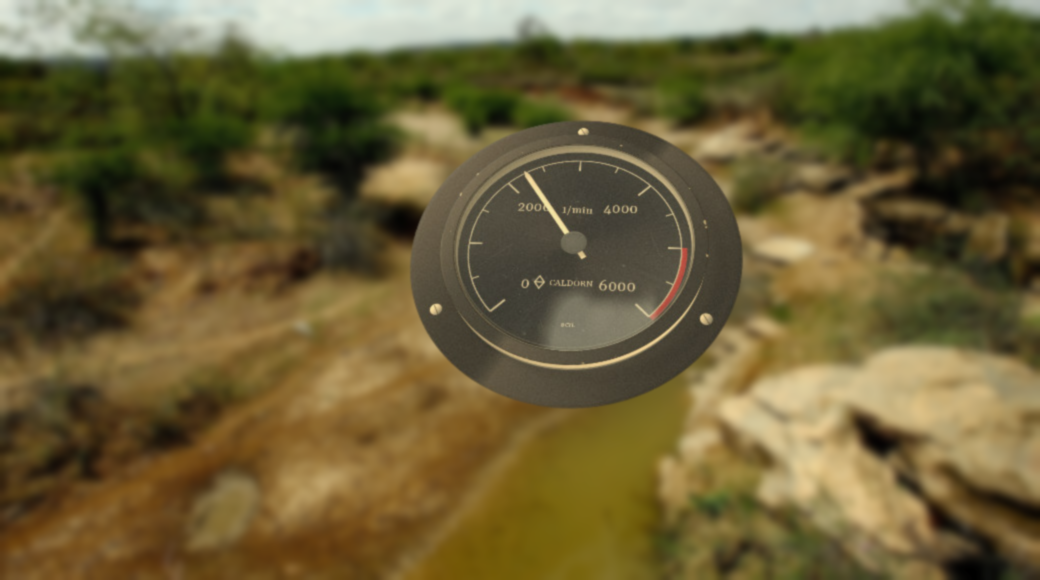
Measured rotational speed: 2250 rpm
